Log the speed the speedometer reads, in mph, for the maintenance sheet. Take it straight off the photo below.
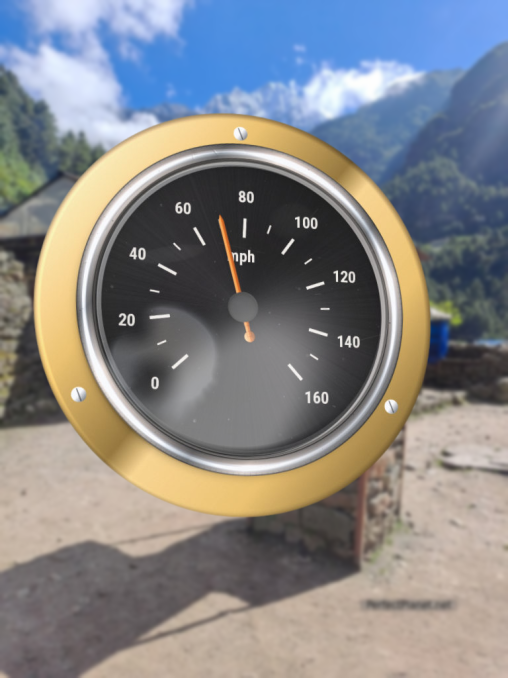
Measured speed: 70 mph
